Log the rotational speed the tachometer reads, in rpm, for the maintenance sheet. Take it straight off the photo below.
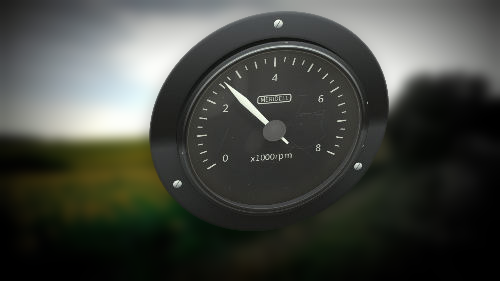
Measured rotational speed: 2625 rpm
